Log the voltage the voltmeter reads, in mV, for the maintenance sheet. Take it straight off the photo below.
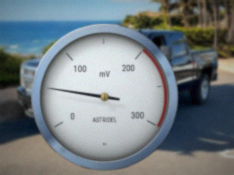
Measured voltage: 50 mV
